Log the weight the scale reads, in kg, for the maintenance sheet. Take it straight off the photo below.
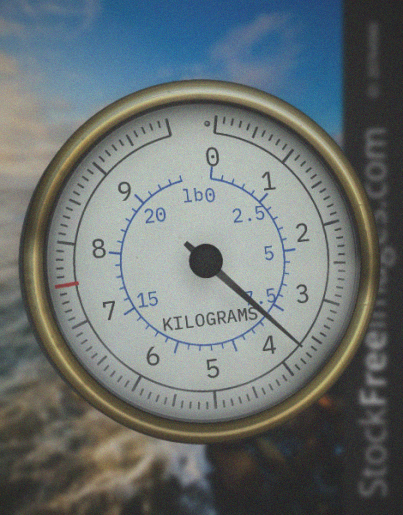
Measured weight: 3.7 kg
